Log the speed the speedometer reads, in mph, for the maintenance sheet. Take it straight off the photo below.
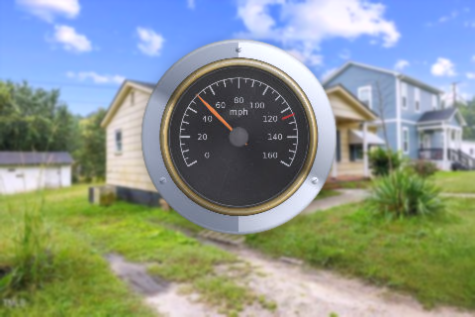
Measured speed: 50 mph
